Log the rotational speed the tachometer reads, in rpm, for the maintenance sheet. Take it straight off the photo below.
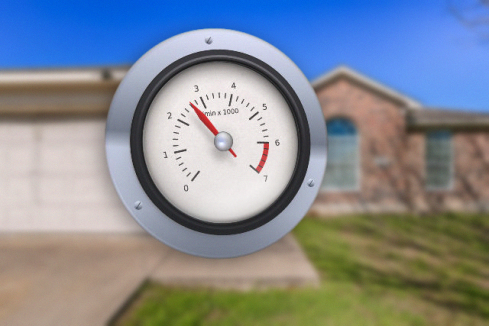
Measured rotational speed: 2600 rpm
